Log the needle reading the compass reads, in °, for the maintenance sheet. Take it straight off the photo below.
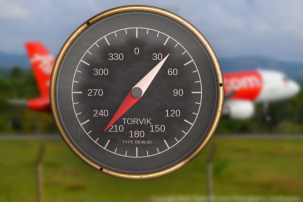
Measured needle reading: 220 °
